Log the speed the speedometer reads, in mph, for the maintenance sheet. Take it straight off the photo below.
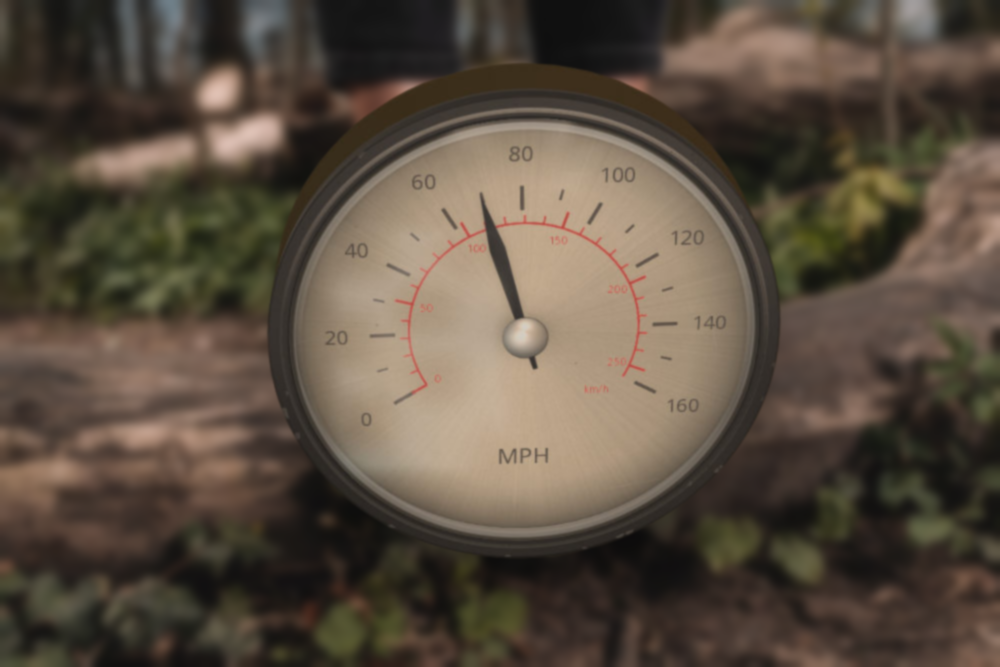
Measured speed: 70 mph
